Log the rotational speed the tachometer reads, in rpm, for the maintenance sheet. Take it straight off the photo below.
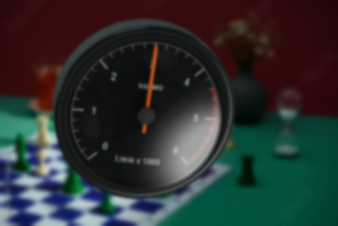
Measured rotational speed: 3000 rpm
